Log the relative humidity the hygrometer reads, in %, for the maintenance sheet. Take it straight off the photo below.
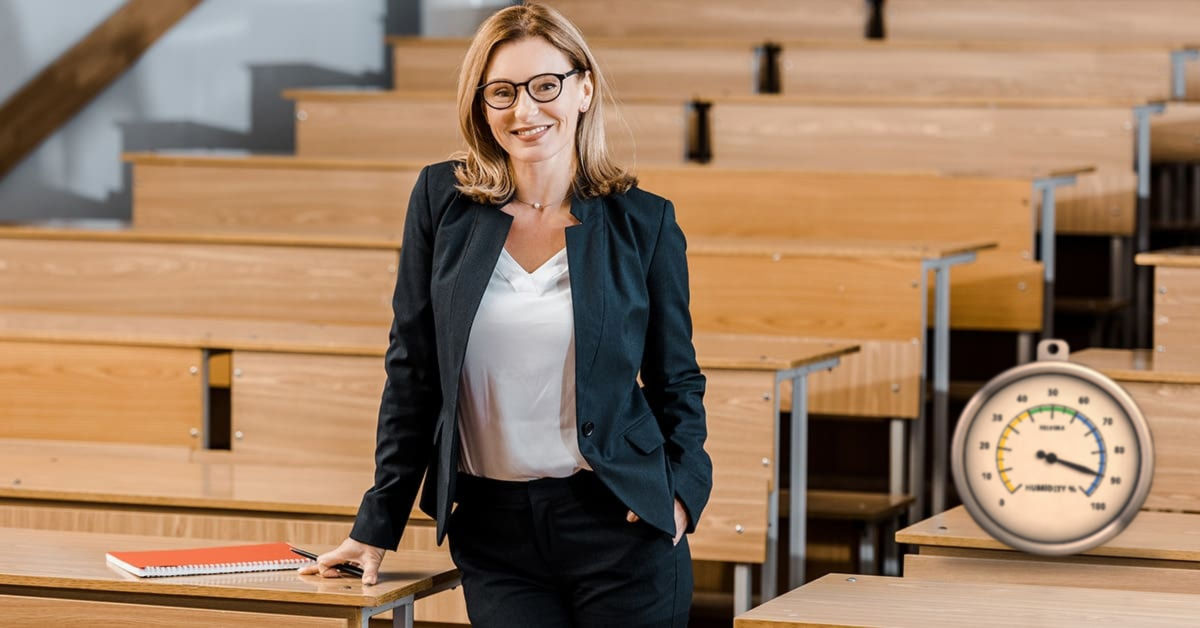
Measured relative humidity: 90 %
